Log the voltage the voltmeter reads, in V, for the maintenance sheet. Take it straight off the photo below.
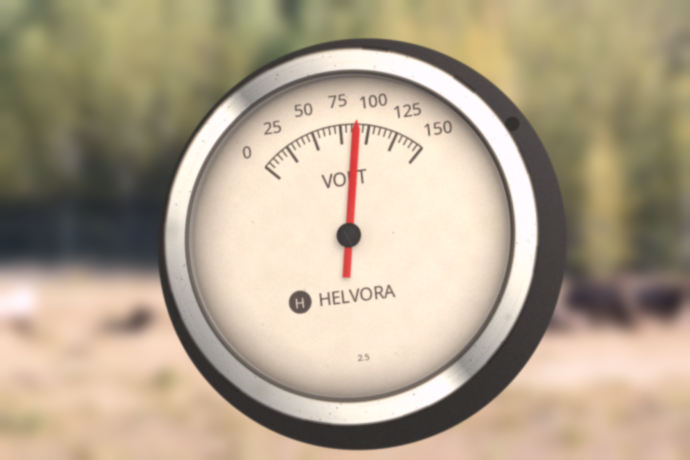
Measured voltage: 90 V
